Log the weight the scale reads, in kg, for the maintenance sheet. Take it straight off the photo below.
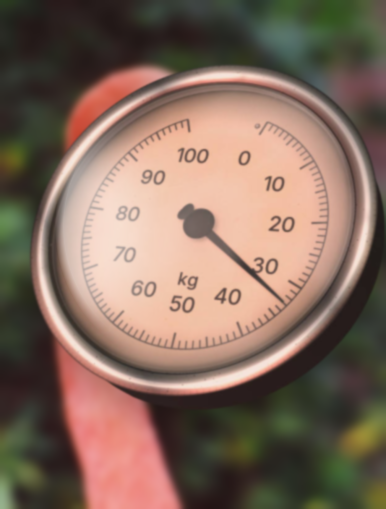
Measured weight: 33 kg
